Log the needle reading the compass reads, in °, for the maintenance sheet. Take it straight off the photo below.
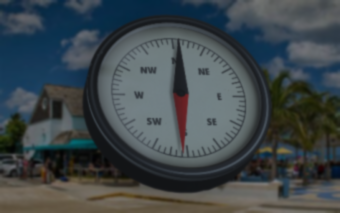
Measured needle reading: 185 °
